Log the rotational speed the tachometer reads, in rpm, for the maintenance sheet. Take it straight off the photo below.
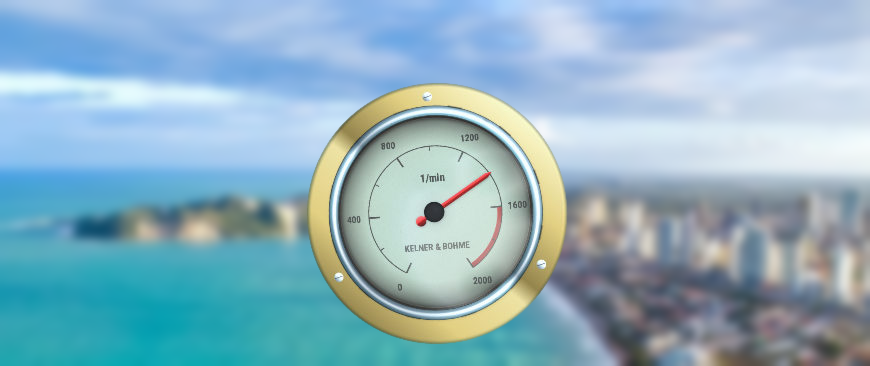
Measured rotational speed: 1400 rpm
